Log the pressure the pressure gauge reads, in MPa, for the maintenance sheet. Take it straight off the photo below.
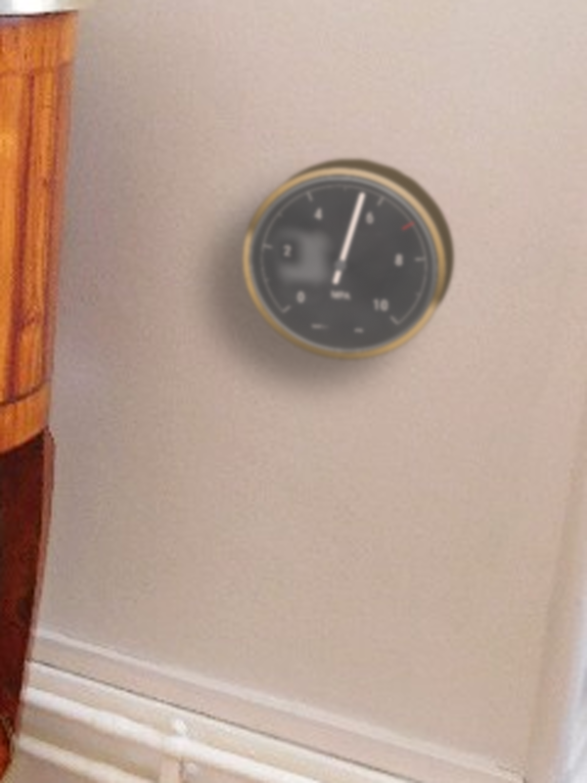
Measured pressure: 5.5 MPa
